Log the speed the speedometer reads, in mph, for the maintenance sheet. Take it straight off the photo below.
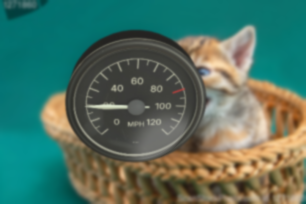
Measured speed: 20 mph
